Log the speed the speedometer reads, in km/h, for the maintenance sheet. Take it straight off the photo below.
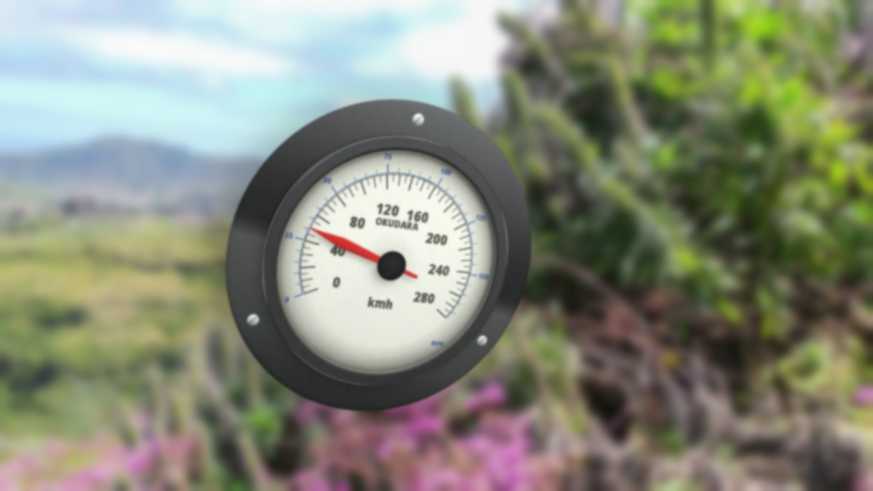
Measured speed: 50 km/h
